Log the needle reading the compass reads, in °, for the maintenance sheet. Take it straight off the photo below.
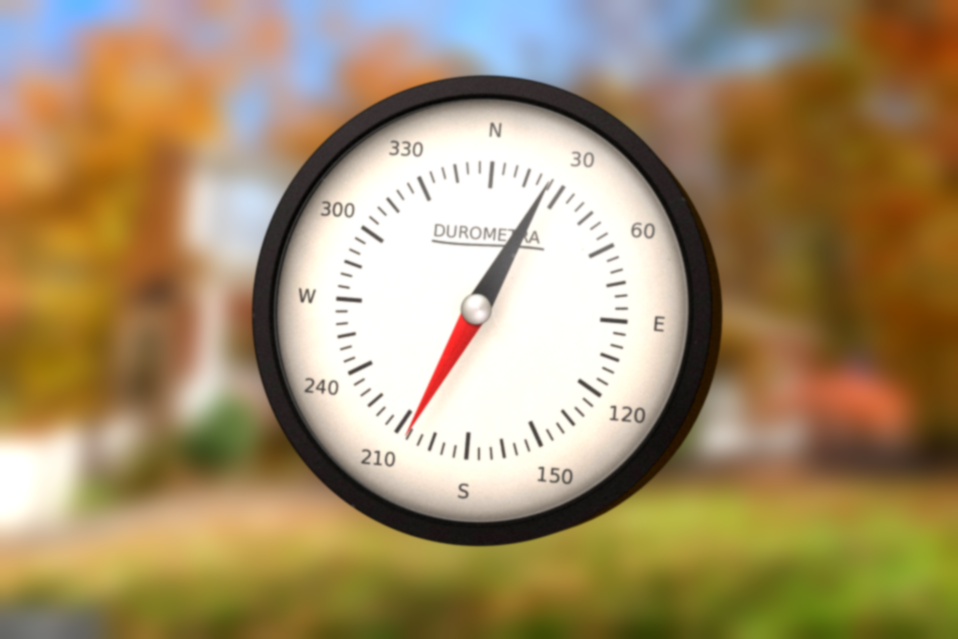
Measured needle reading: 205 °
